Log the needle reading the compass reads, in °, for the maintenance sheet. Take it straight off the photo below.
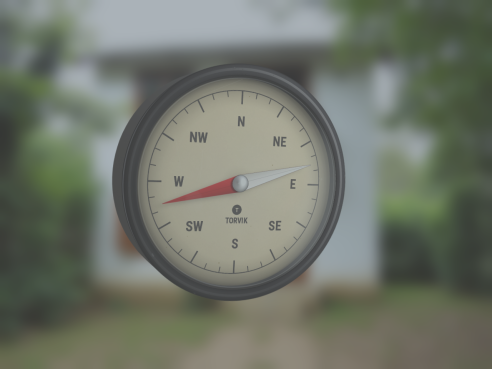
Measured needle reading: 255 °
